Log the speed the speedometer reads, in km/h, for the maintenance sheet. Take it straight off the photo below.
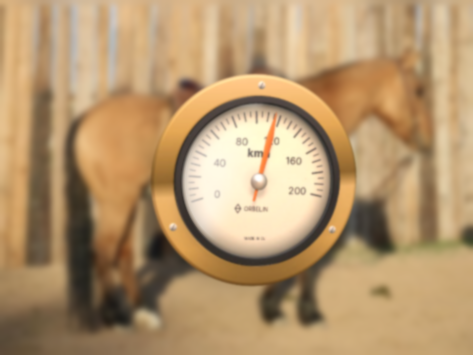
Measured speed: 115 km/h
